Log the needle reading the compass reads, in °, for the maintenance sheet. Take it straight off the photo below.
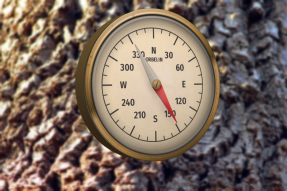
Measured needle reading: 150 °
